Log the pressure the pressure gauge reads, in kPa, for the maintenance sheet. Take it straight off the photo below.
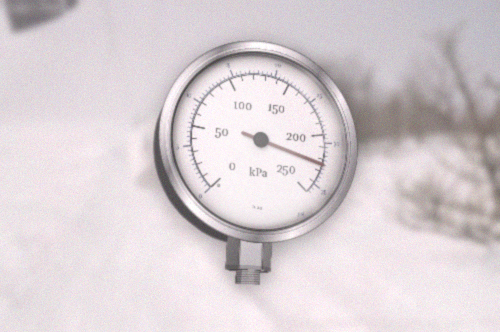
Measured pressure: 225 kPa
